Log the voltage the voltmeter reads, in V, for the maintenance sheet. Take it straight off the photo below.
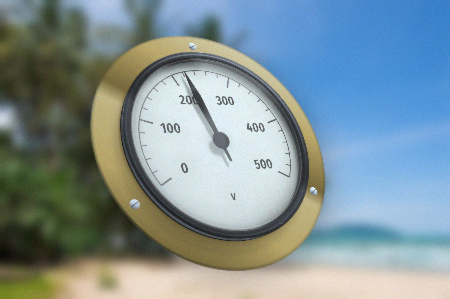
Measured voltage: 220 V
